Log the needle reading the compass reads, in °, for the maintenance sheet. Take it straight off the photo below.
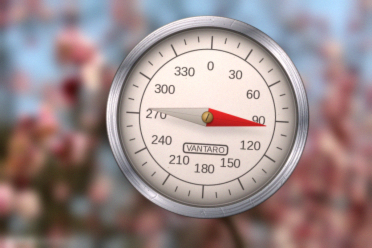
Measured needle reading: 95 °
